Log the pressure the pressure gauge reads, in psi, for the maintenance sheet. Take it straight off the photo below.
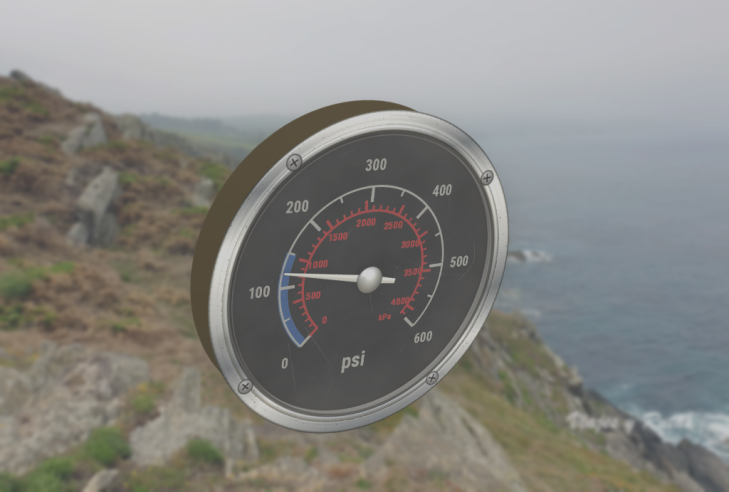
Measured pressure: 125 psi
